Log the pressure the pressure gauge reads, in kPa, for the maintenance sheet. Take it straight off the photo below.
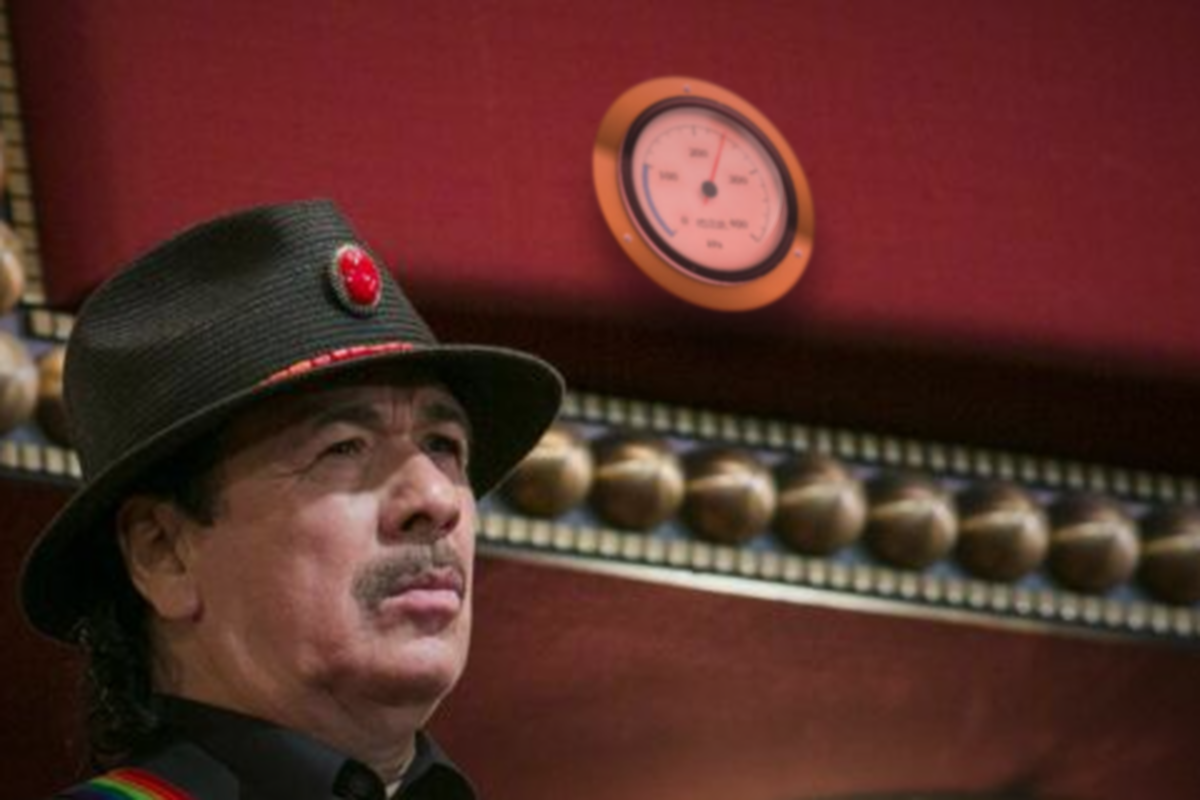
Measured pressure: 240 kPa
